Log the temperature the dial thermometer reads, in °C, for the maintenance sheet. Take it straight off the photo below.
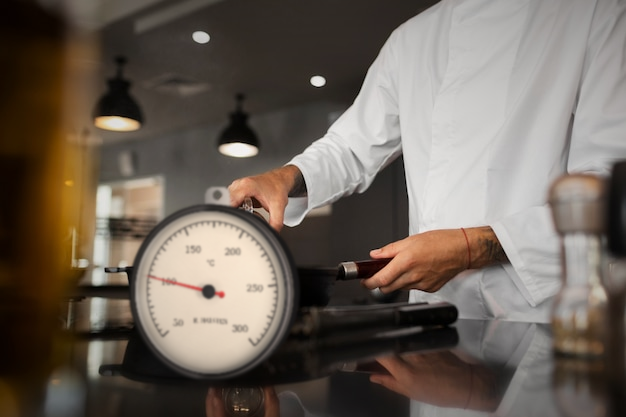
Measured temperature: 100 °C
